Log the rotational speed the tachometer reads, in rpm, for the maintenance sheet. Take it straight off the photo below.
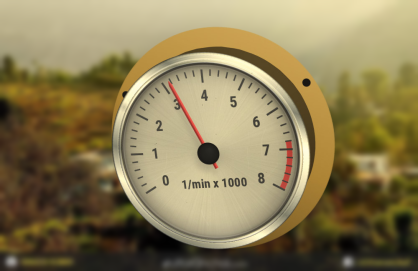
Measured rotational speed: 3200 rpm
